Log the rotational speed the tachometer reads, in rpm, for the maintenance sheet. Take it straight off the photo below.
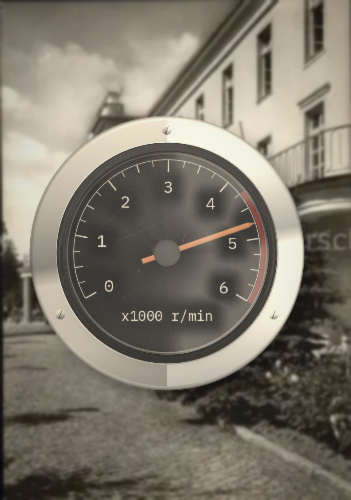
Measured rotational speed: 4750 rpm
